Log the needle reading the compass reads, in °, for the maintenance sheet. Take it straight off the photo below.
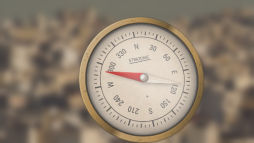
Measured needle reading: 290 °
